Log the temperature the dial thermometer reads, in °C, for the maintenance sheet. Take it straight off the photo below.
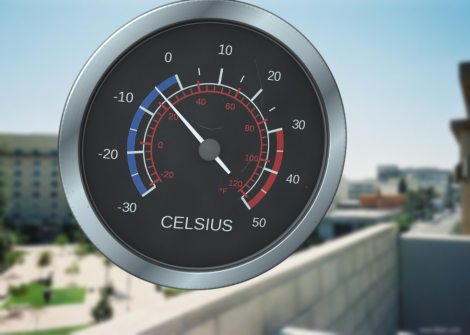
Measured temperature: -5 °C
